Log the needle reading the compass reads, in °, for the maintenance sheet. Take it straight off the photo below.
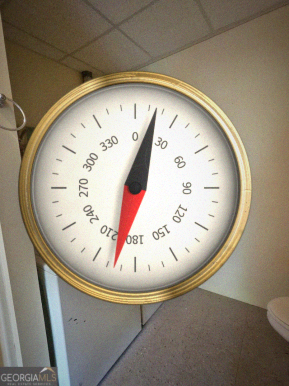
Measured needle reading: 195 °
